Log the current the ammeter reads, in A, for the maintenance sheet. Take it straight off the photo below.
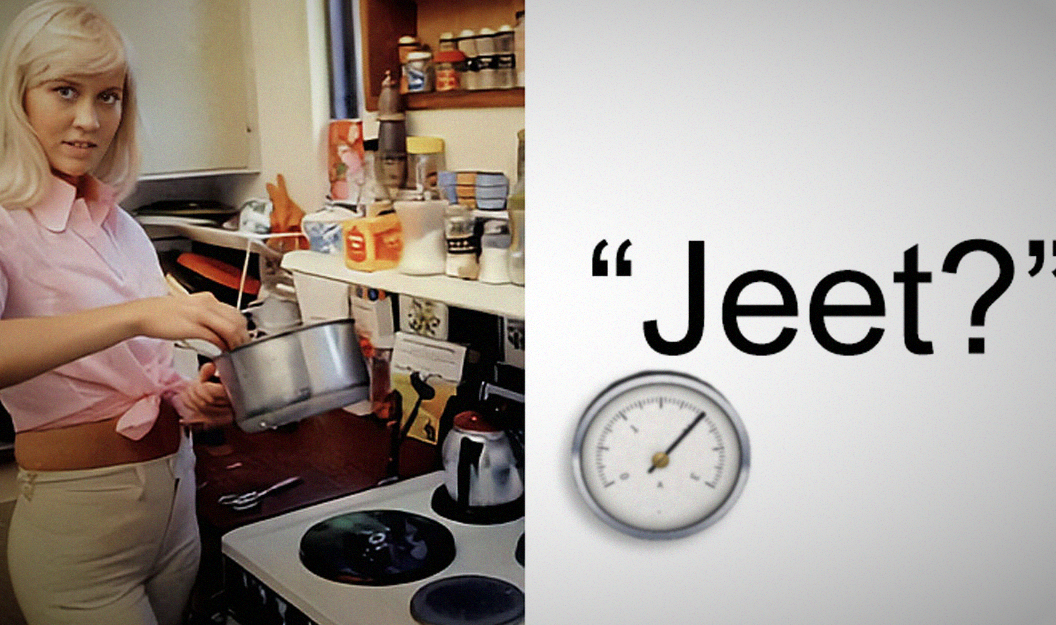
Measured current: 2 A
